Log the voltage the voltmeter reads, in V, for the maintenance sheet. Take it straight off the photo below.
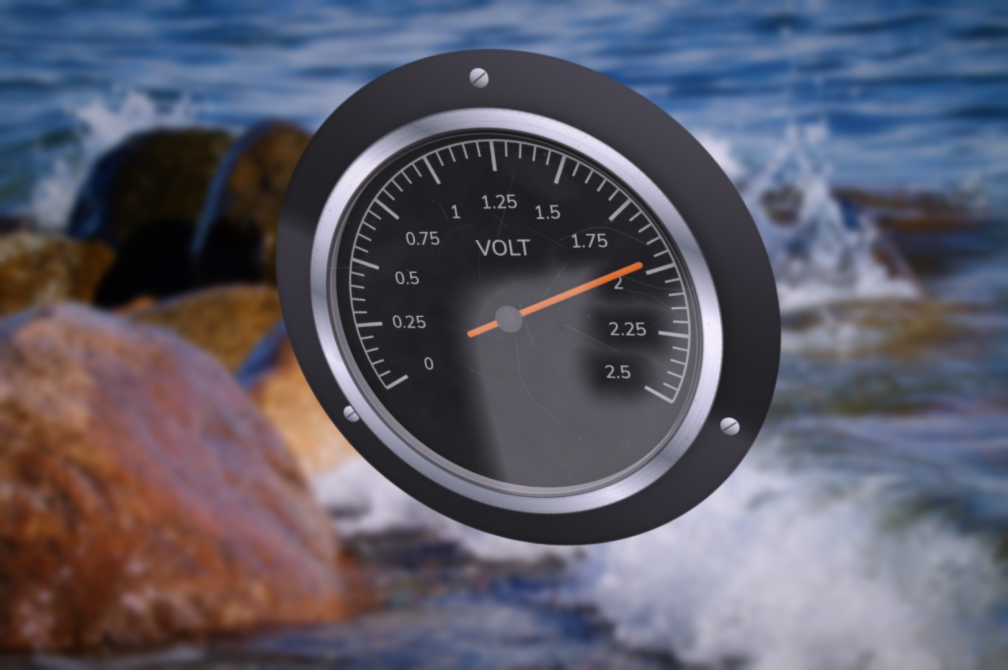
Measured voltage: 1.95 V
